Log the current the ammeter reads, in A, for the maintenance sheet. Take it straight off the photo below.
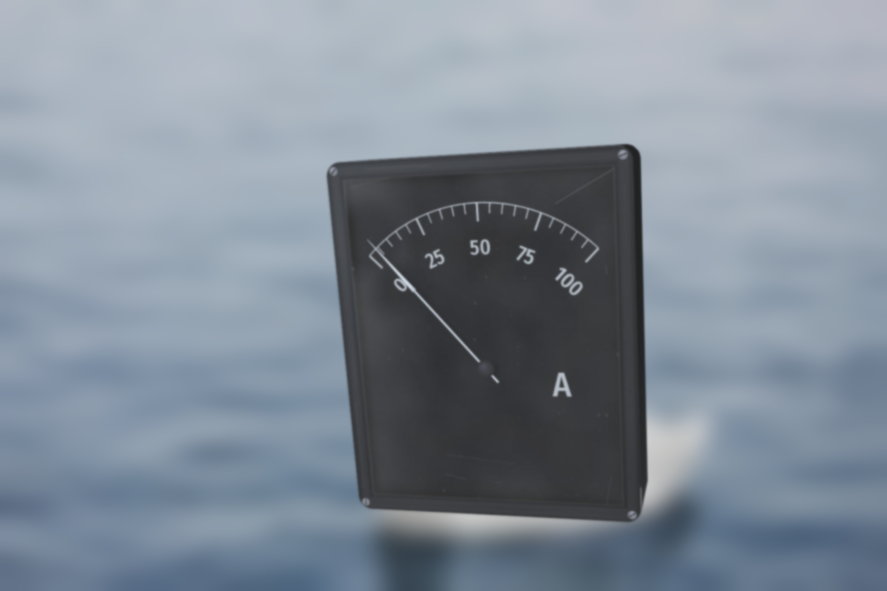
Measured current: 5 A
